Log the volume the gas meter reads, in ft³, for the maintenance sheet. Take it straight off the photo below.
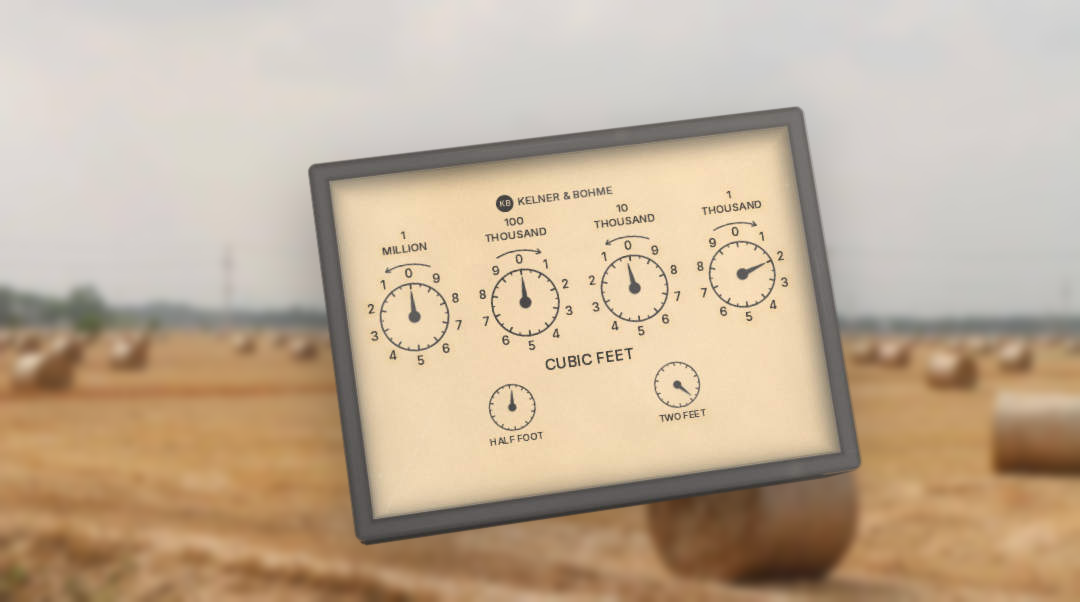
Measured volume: 200 ft³
